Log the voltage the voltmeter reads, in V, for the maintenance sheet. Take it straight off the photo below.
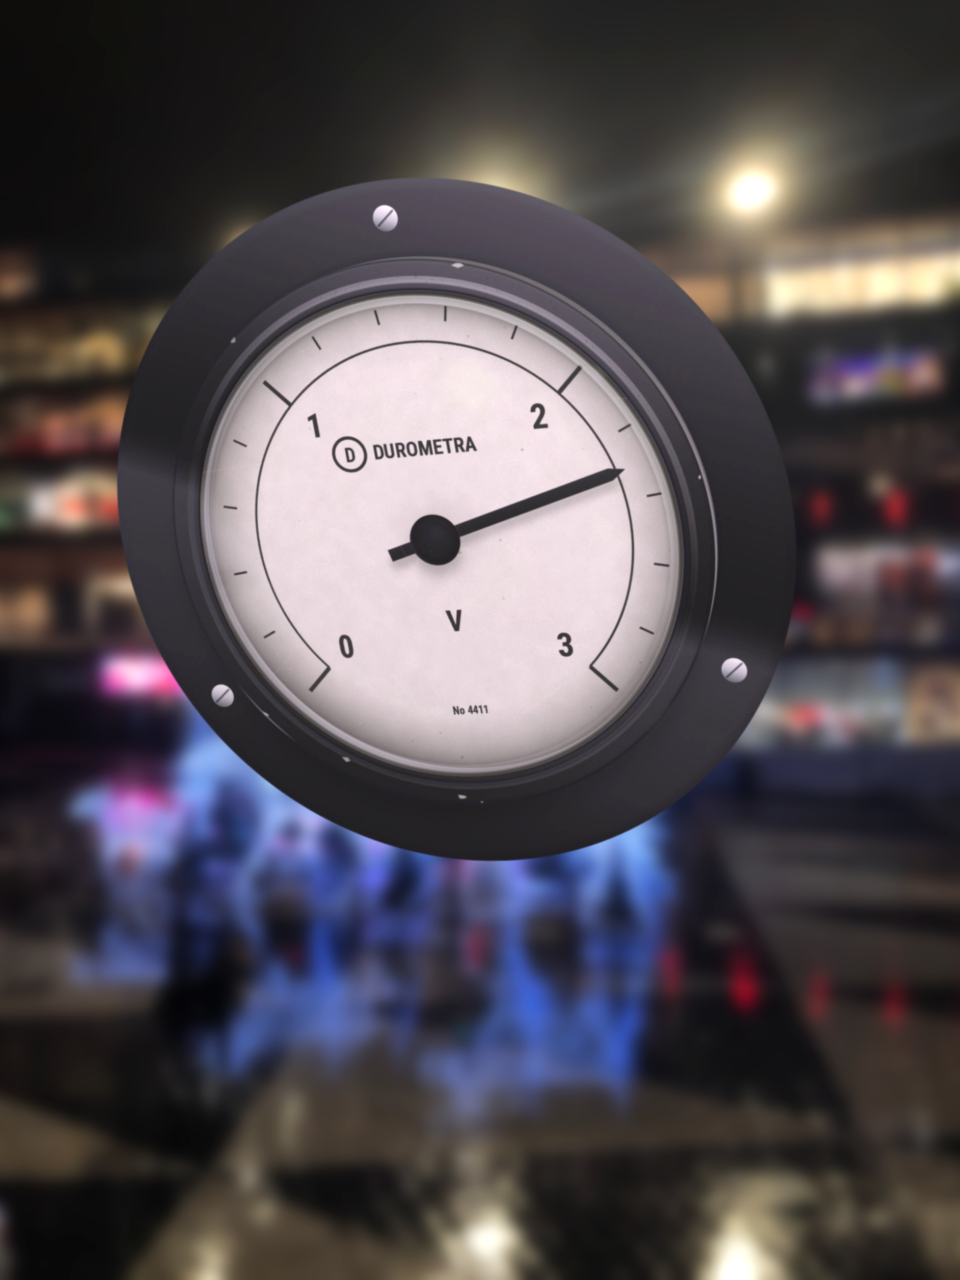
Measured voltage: 2.3 V
